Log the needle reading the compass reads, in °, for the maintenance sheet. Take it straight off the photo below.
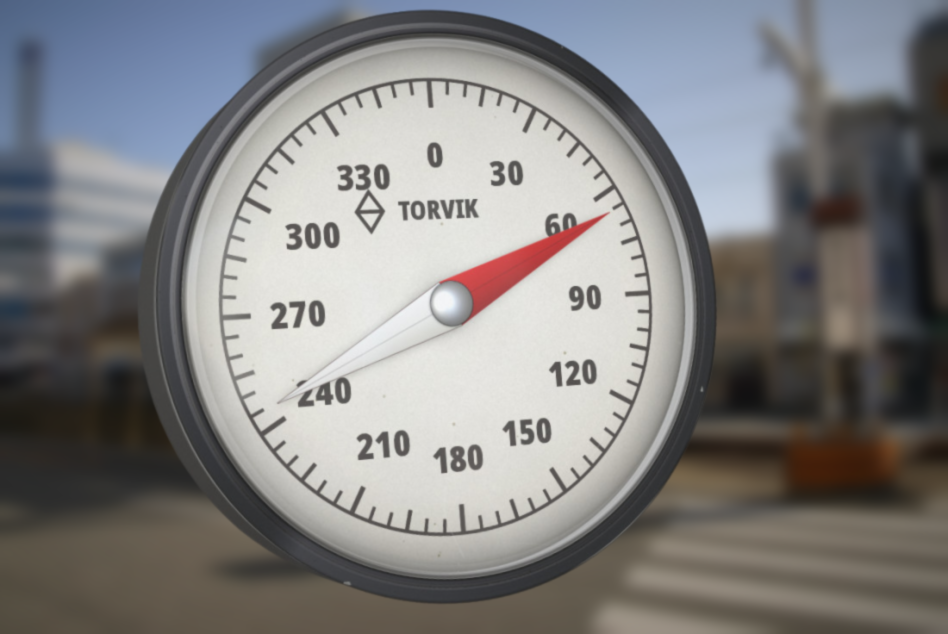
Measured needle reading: 65 °
